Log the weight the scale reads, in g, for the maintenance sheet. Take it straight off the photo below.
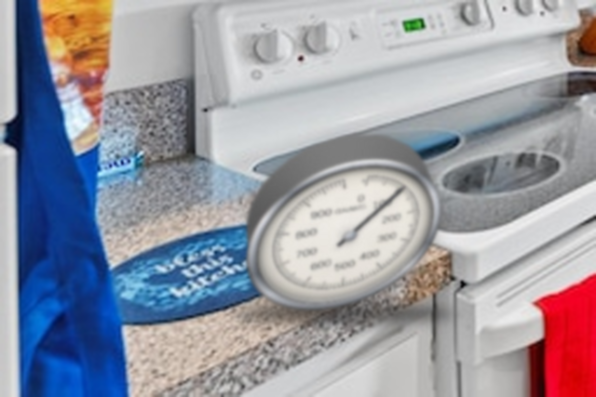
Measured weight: 100 g
